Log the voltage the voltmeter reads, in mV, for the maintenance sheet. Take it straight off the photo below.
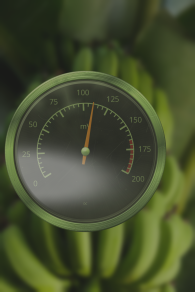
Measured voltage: 110 mV
